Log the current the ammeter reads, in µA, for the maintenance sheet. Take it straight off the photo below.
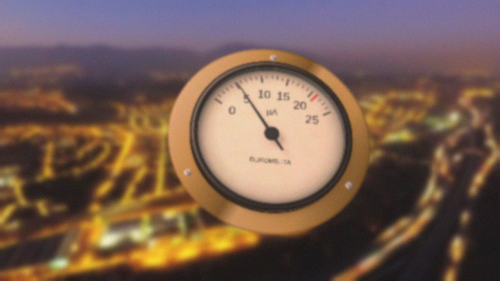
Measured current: 5 µA
